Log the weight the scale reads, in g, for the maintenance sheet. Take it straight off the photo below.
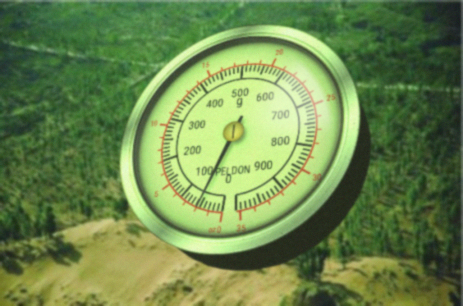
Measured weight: 50 g
